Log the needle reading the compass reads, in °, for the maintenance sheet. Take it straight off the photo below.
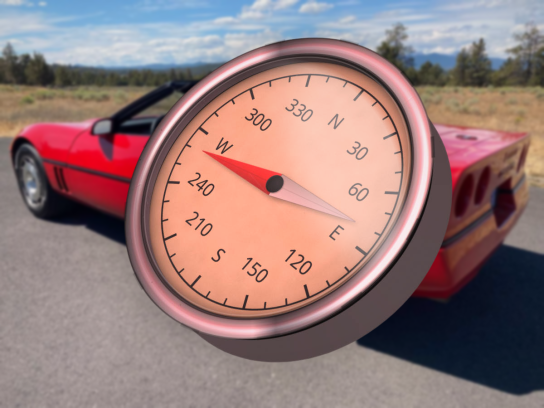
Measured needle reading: 260 °
